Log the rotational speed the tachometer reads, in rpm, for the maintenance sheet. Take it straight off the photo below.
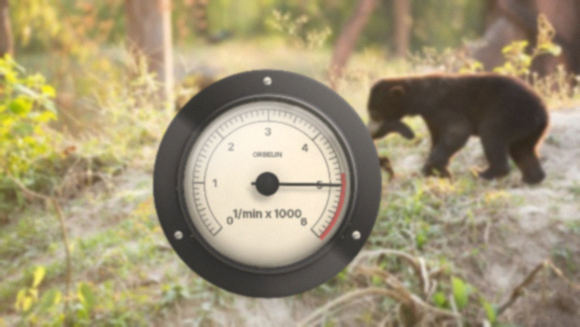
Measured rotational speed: 5000 rpm
